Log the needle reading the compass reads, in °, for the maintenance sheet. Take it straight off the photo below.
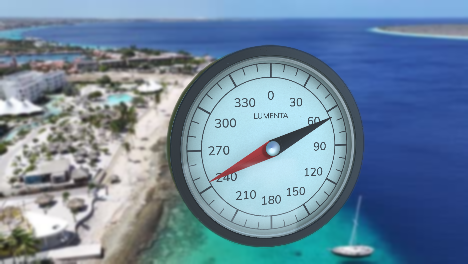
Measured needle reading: 245 °
